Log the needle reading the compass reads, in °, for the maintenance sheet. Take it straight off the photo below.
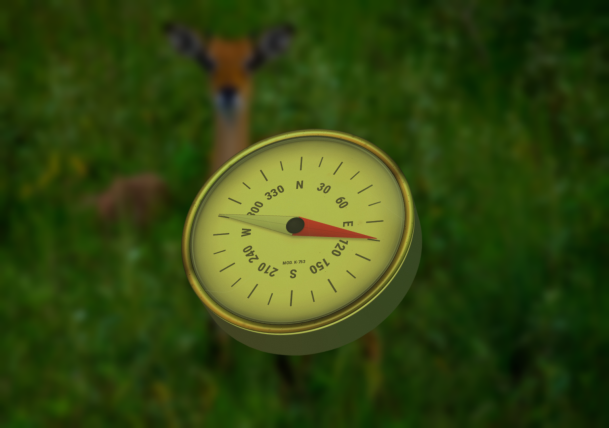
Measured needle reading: 105 °
